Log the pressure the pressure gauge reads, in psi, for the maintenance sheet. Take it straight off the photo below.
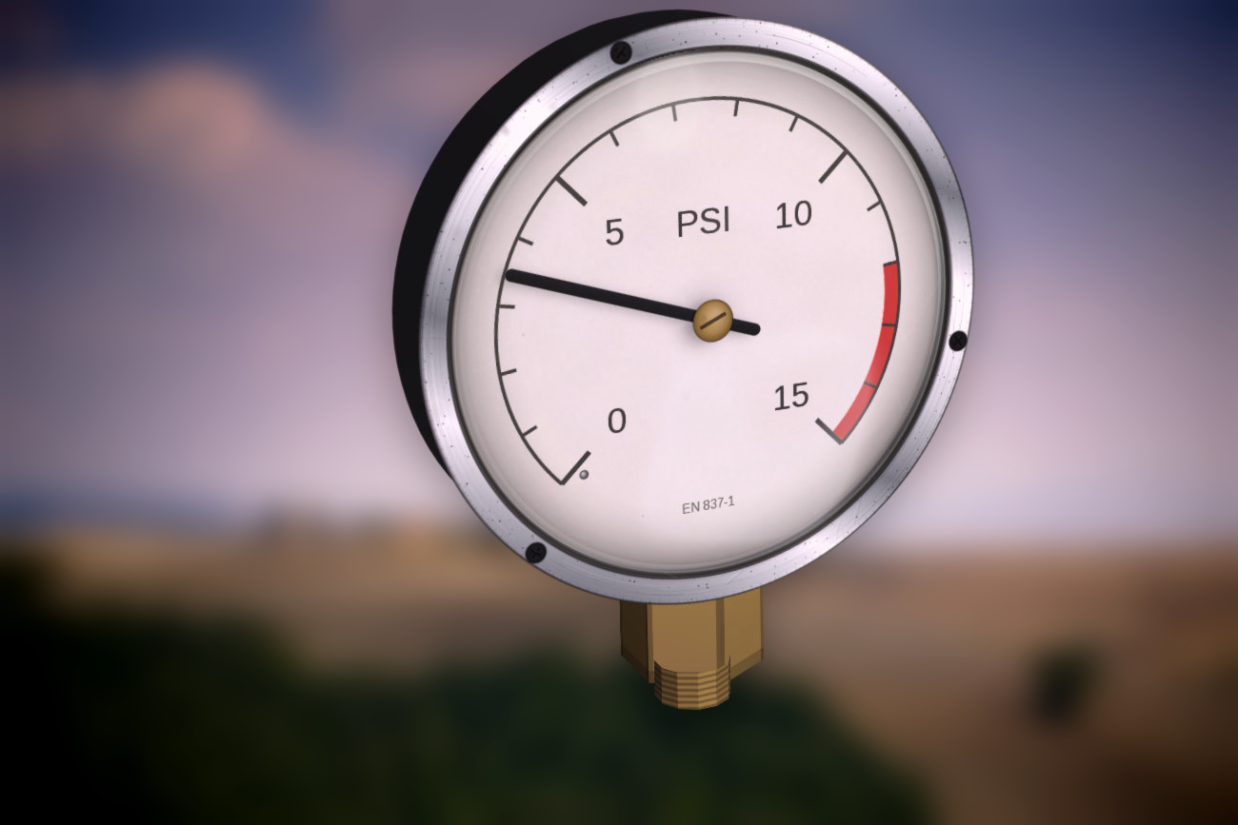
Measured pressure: 3.5 psi
